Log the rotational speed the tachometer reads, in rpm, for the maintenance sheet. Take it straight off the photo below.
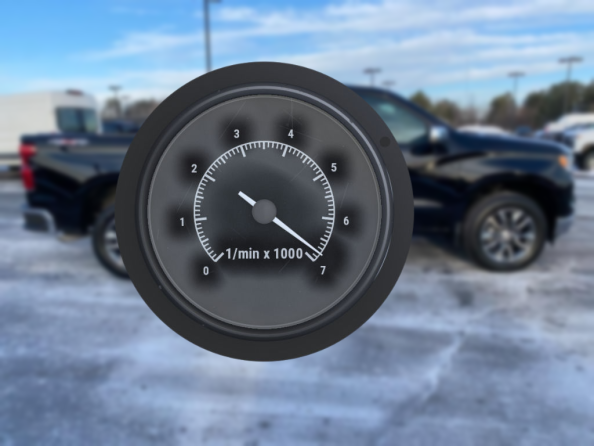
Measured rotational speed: 6800 rpm
